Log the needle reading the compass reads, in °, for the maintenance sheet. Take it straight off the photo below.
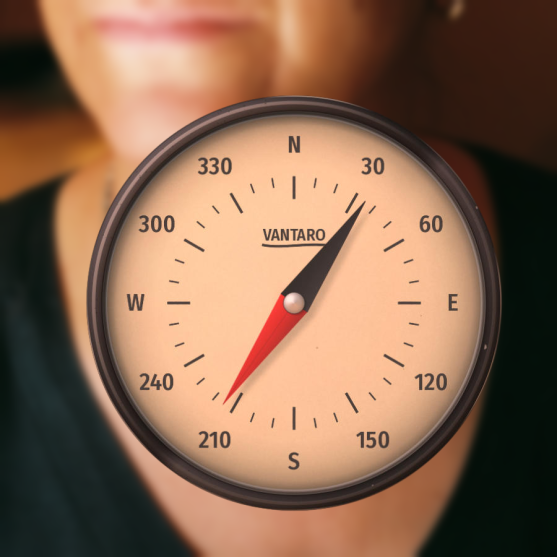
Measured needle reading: 215 °
